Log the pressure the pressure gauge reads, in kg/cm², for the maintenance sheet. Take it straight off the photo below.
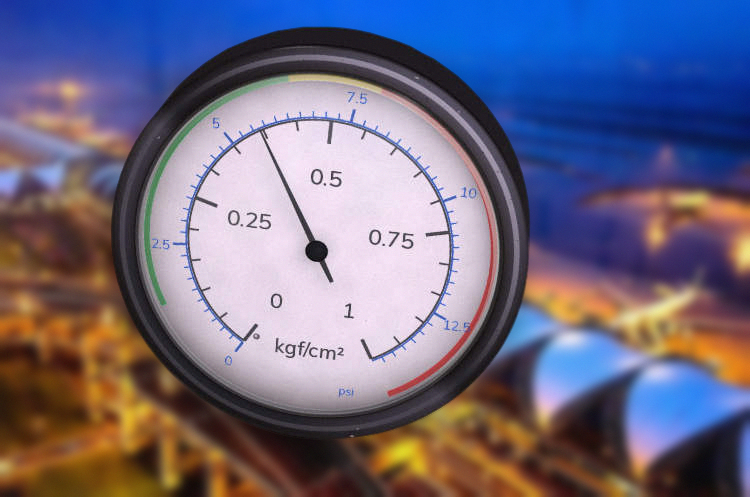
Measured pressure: 0.4 kg/cm²
